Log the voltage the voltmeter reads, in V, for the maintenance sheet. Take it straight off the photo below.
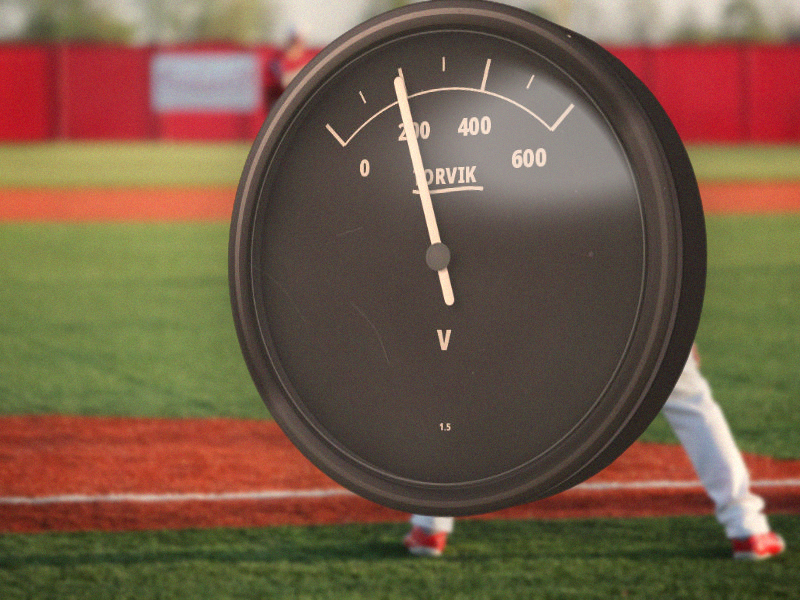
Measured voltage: 200 V
